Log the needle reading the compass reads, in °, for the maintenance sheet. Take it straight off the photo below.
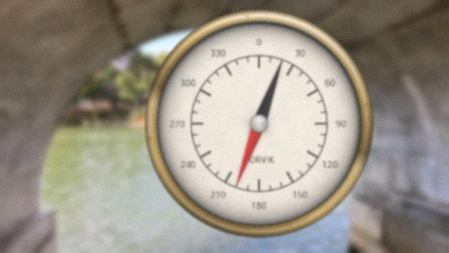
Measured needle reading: 200 °
